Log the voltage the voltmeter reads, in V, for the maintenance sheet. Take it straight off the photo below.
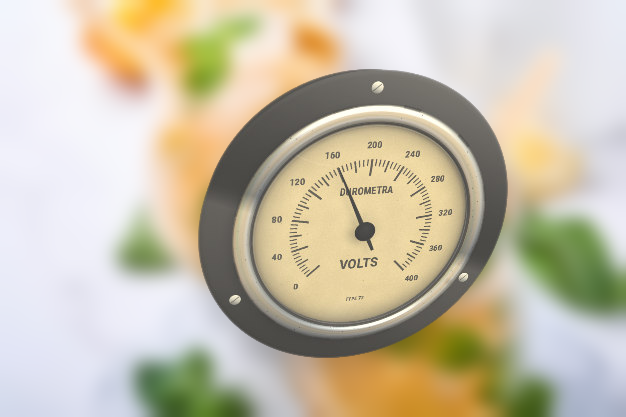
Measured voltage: 160 V
